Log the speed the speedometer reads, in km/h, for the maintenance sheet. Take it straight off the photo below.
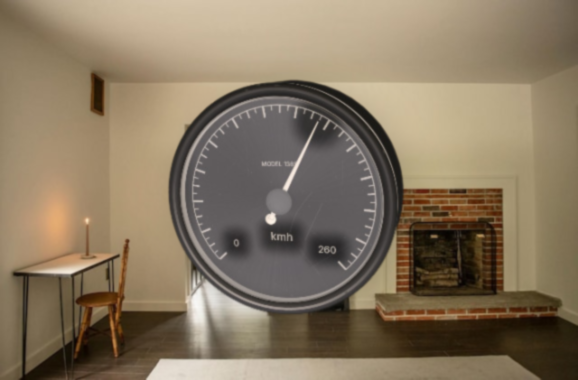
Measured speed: 155 km/h
